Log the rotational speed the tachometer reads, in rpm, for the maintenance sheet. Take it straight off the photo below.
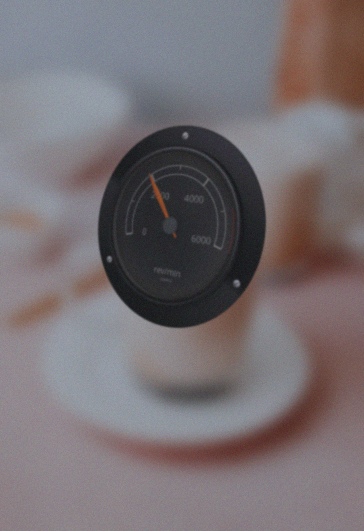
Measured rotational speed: 2000 rpm
